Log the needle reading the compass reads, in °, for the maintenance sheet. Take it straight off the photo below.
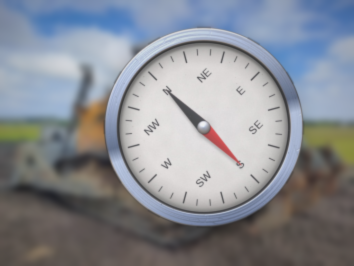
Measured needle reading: 180 °
